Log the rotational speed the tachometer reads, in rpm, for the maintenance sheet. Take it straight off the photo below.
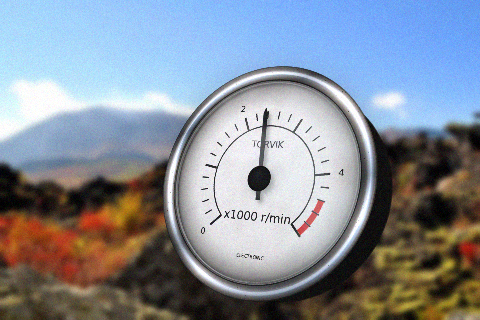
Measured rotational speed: 2400 rpm
